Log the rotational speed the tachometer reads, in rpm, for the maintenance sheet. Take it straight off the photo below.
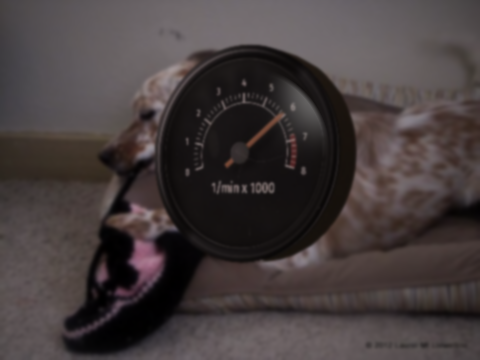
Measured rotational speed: 6000 rpm
